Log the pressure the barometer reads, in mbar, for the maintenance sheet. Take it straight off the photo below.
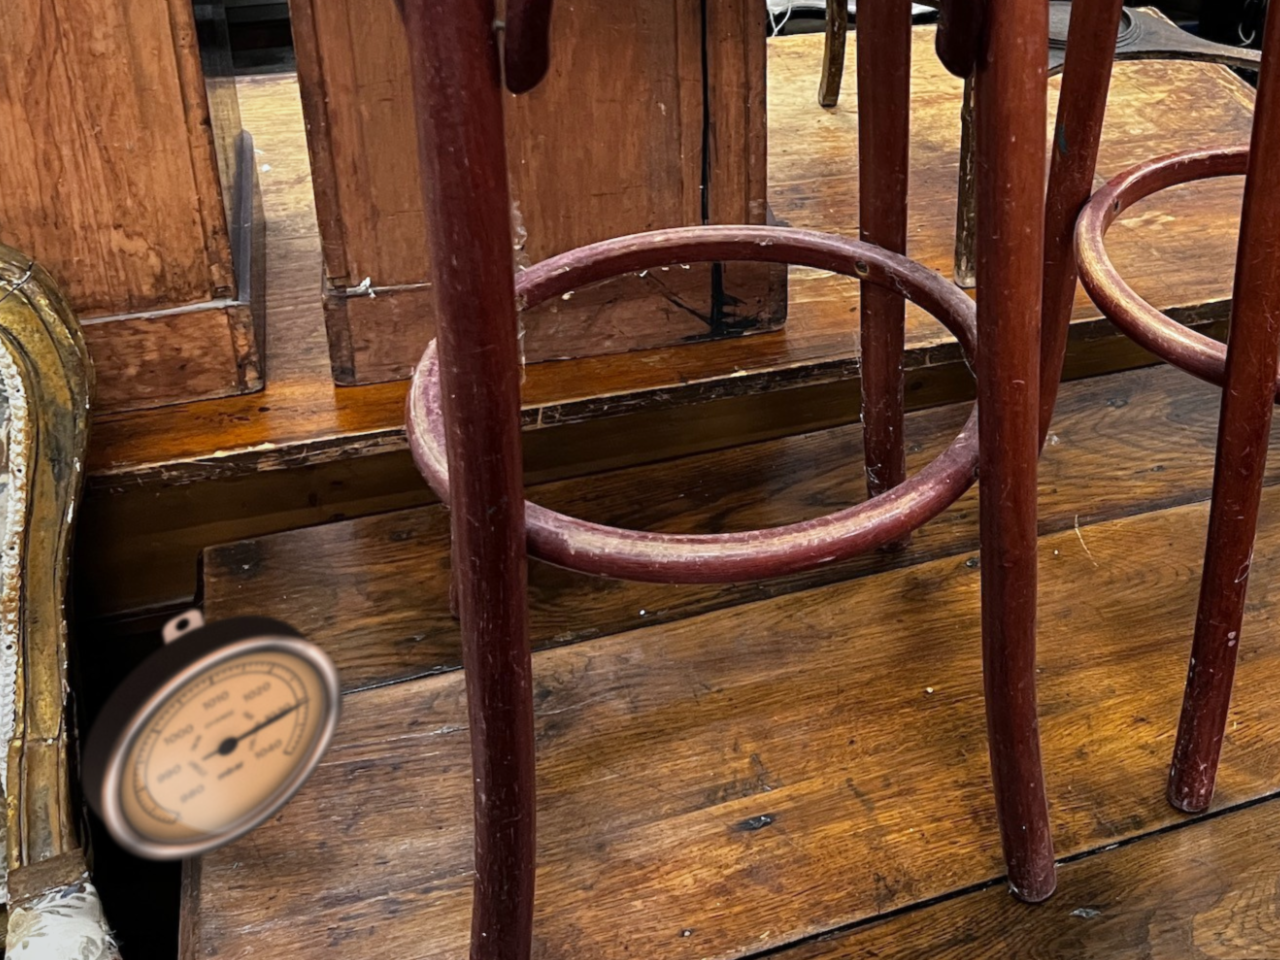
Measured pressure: 1030 mbar
